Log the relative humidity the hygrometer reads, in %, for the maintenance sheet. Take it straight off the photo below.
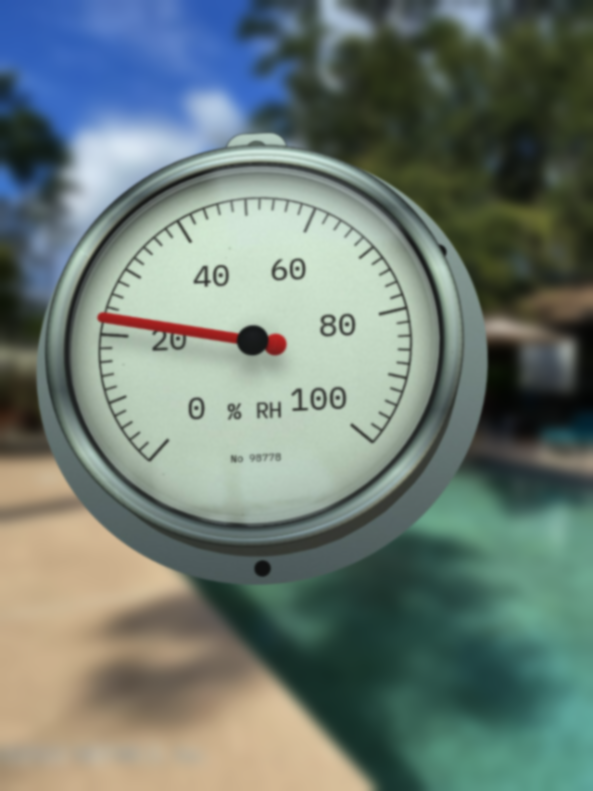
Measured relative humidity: 22 %
